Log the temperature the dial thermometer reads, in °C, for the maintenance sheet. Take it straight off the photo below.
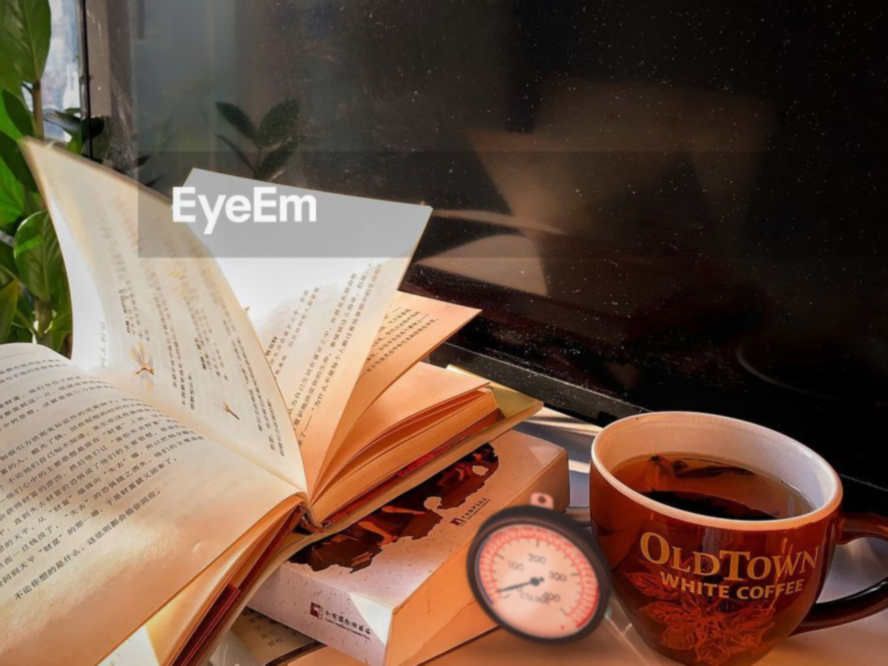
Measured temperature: 20 °C
